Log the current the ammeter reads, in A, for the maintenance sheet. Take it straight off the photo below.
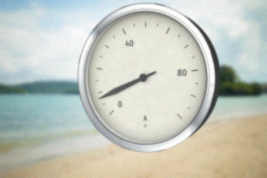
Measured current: 7.5 A
